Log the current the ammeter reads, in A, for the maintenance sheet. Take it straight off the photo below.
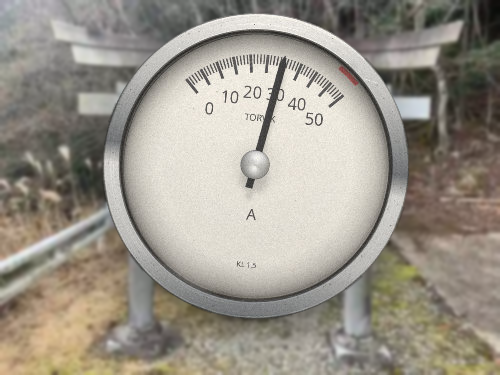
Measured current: 30 A
